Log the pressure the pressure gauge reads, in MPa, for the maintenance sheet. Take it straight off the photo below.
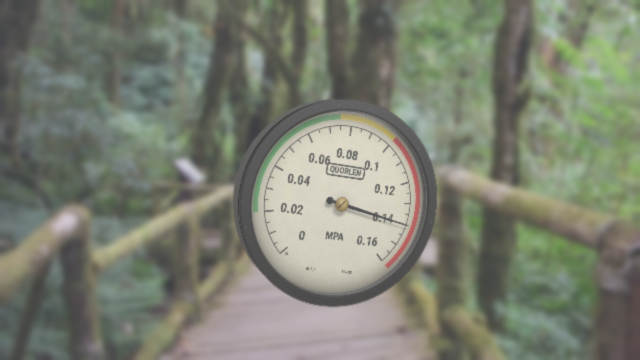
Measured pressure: 0.14 MPa
